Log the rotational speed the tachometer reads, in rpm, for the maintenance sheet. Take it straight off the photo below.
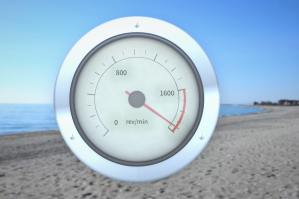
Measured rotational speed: 1950 rpm
